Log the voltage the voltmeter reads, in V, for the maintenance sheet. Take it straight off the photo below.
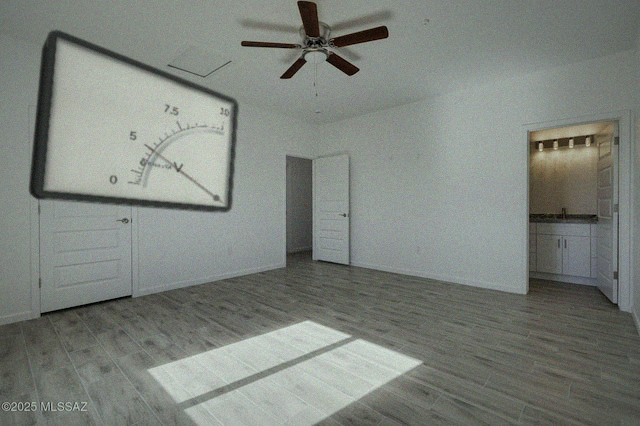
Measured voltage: 5 V
